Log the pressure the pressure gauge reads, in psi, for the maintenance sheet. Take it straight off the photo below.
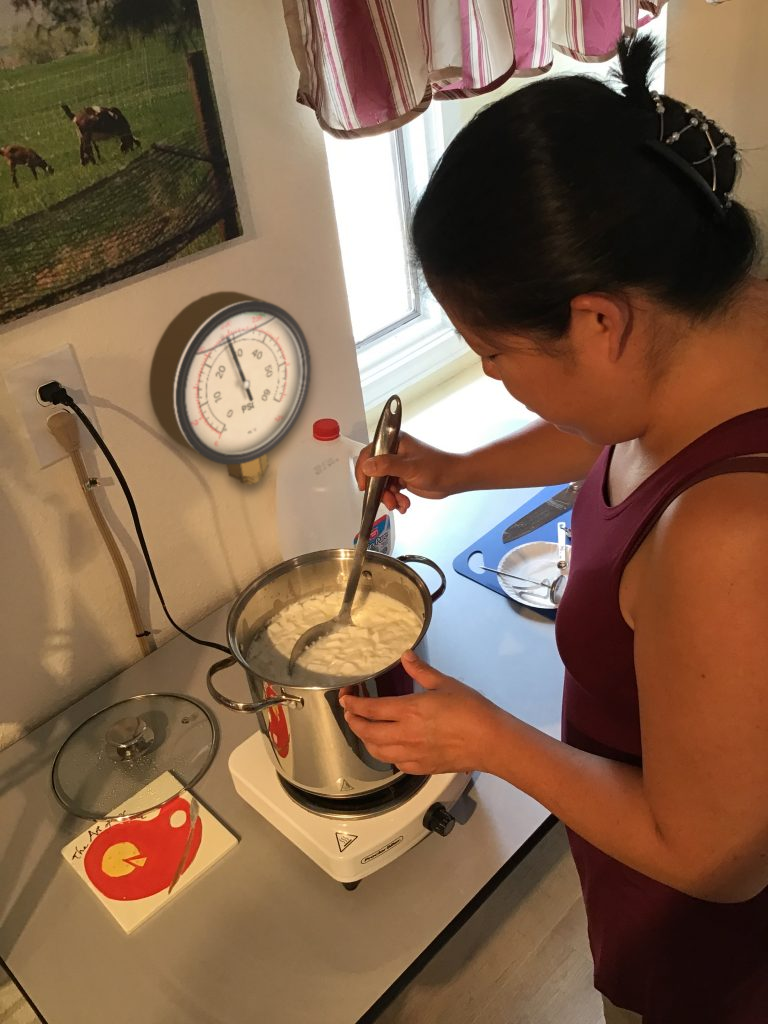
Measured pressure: 28 psi
